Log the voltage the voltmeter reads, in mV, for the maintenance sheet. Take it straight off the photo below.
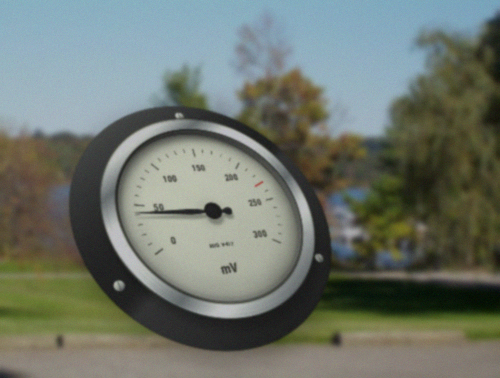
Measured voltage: 40 mV
